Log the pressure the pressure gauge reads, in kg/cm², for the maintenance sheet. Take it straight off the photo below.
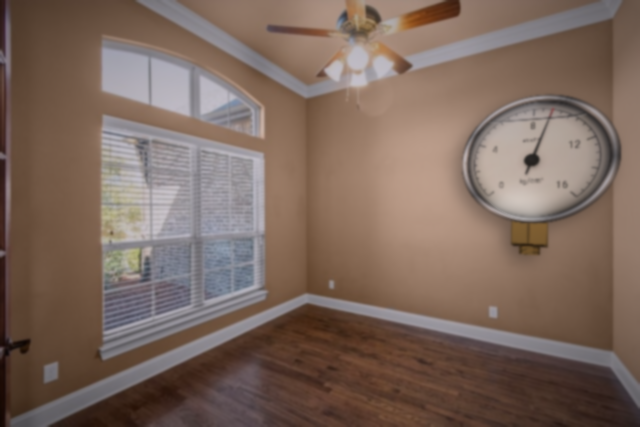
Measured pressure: 9 kg/cm²
